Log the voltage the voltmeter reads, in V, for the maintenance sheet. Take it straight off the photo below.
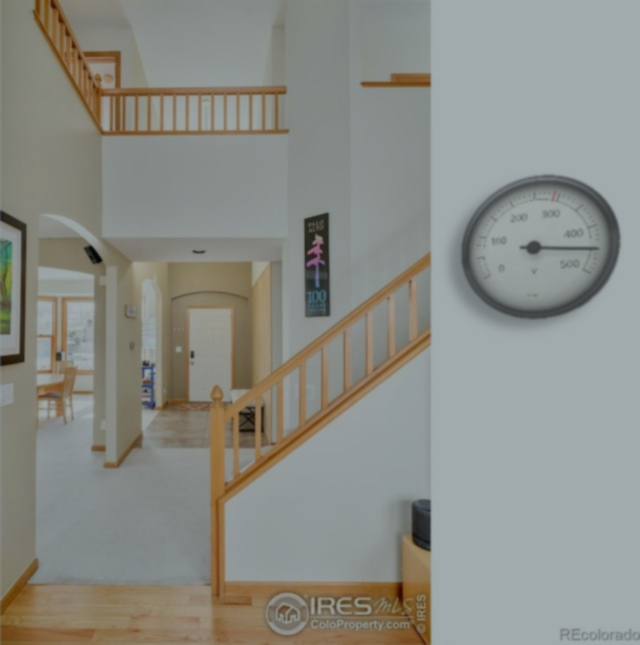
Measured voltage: 450 V
